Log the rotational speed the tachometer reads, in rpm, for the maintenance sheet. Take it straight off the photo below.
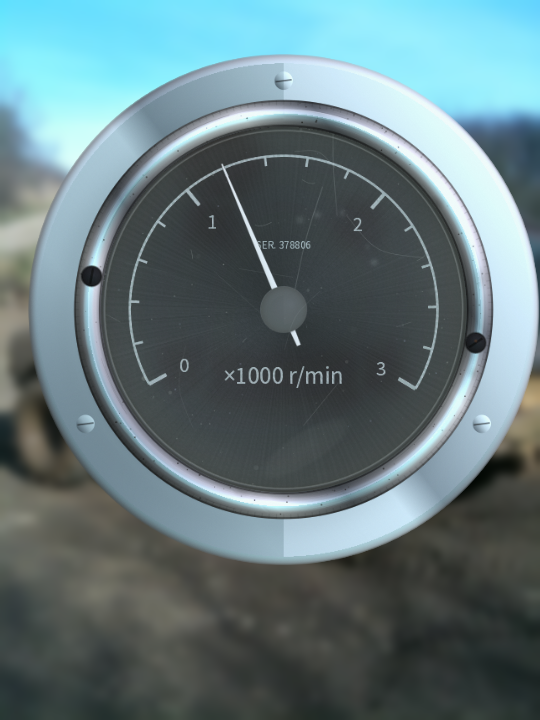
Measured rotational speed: 1200 rpm
